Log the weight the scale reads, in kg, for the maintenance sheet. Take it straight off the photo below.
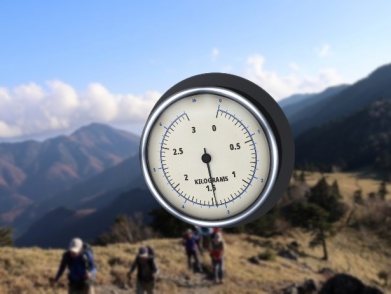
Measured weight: 1.45 kg
